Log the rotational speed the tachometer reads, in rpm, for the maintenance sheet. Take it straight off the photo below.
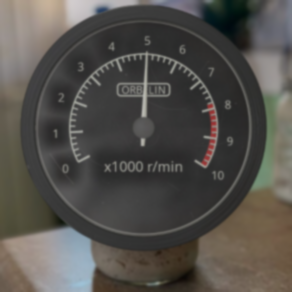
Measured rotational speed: 5000 rpm
